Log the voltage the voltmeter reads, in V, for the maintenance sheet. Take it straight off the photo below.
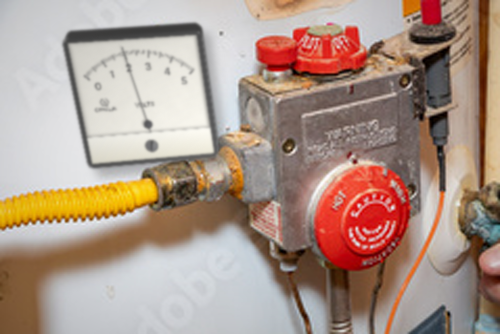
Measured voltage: 2 V
